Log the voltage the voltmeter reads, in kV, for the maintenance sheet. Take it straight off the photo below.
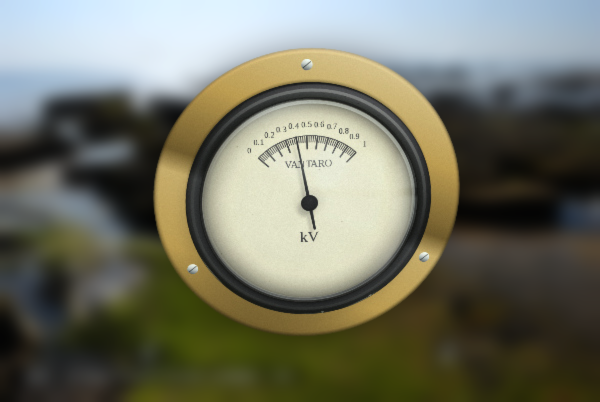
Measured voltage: 0.4 kV
